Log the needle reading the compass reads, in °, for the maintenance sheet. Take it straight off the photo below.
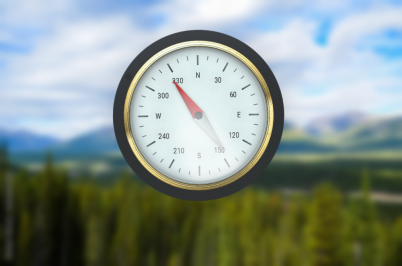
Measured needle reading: 325 °
